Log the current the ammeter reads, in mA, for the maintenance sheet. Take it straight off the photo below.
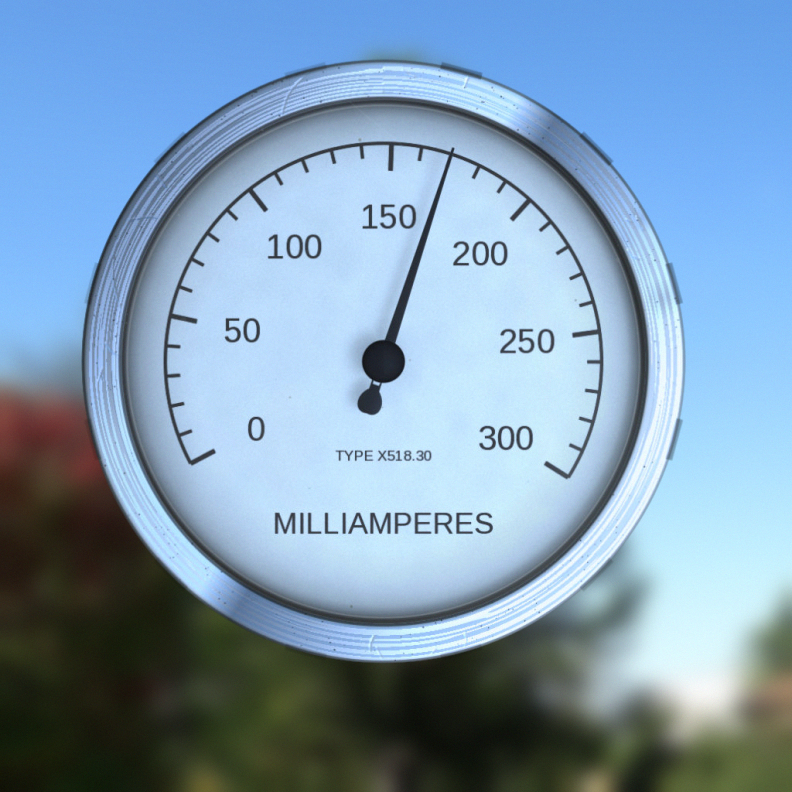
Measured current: 170 mA
